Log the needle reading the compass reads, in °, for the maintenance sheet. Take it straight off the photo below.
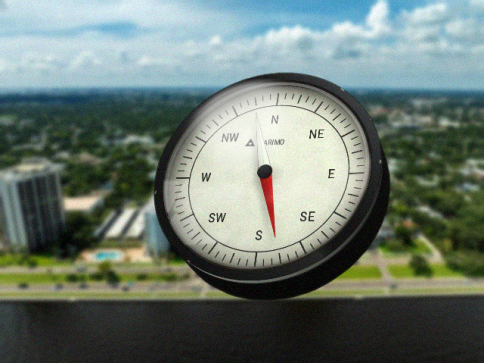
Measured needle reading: 165 °
